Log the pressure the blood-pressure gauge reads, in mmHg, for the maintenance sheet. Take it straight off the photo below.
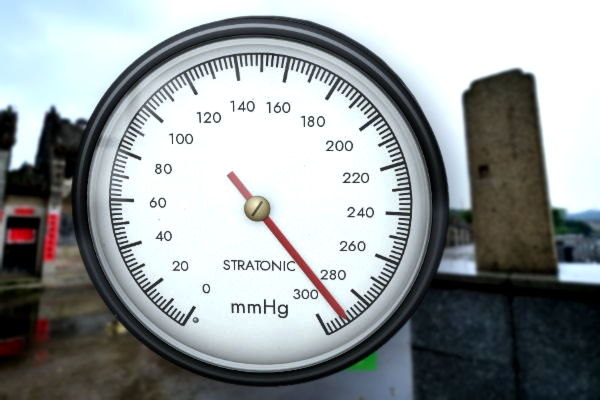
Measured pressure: 290 mmHg
